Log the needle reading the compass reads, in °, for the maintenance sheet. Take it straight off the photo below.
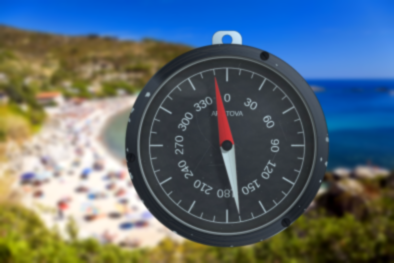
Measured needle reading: 350 °
